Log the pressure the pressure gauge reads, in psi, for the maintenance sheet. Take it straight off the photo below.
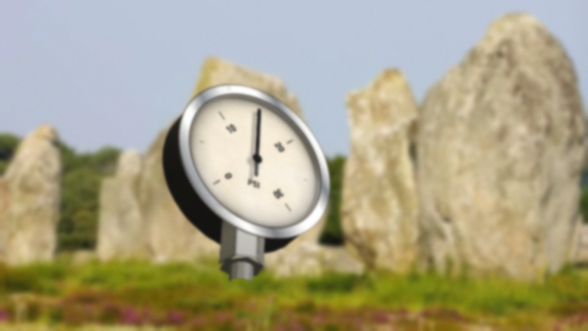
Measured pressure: 15 psi
